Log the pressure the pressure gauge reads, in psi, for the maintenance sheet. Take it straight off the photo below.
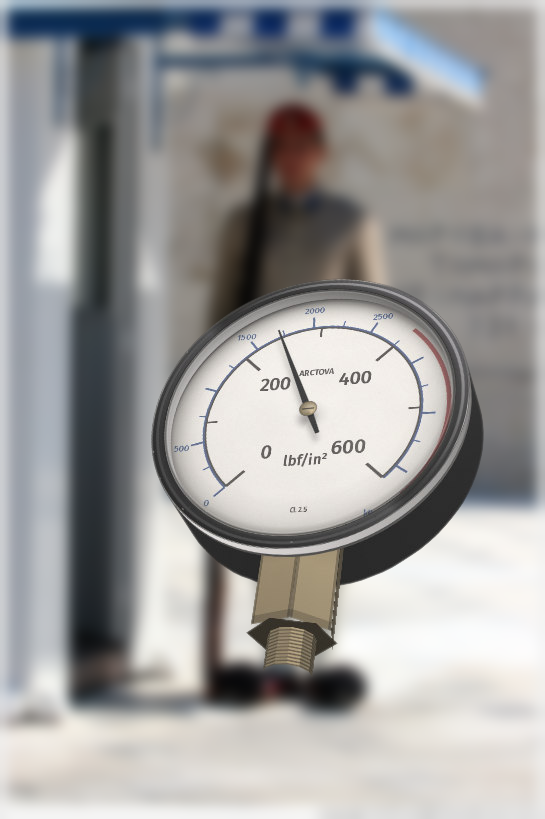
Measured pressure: 250 psi
